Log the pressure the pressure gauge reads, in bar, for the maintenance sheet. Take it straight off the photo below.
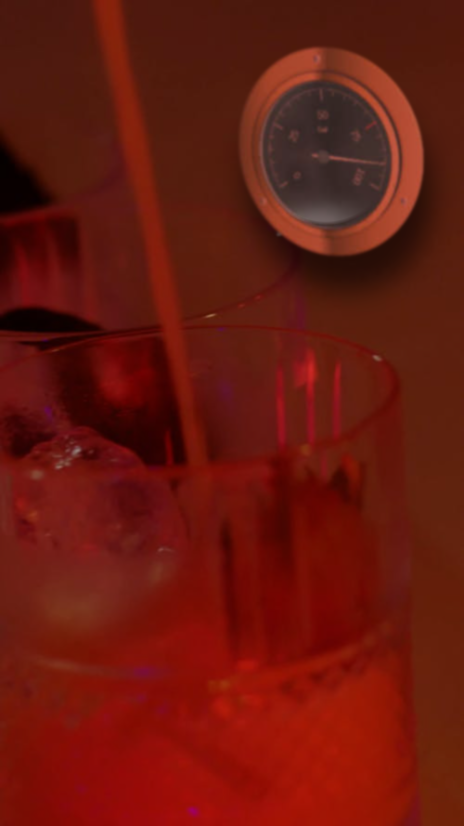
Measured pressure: 90 bar
